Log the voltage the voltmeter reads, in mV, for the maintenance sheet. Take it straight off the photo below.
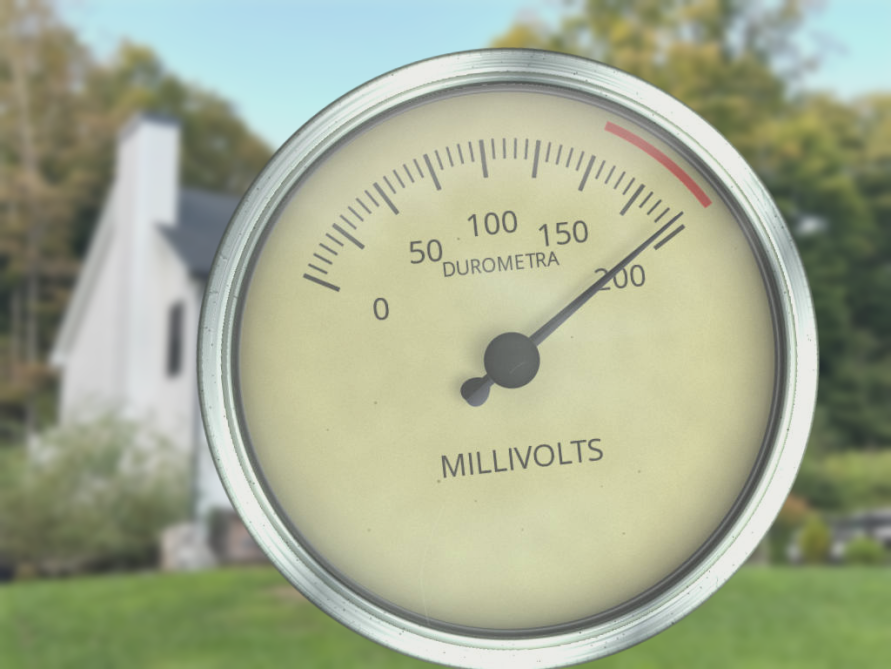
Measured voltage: 195 mV
